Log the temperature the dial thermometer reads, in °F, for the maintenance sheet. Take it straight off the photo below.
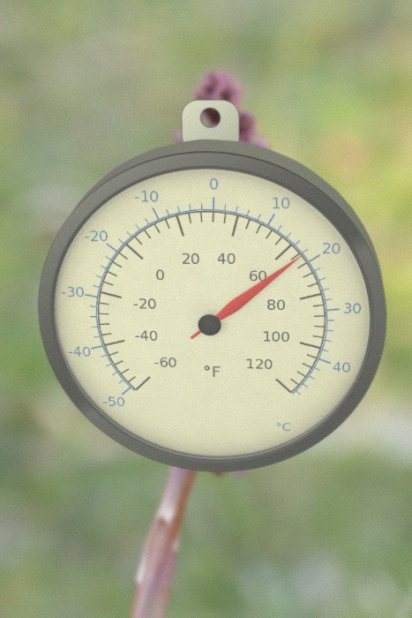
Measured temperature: 64 °F
